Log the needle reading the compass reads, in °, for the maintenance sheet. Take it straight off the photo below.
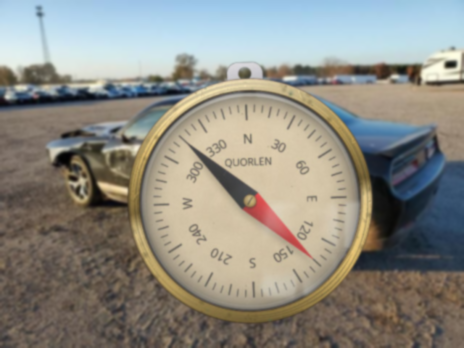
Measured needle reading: 135 °
